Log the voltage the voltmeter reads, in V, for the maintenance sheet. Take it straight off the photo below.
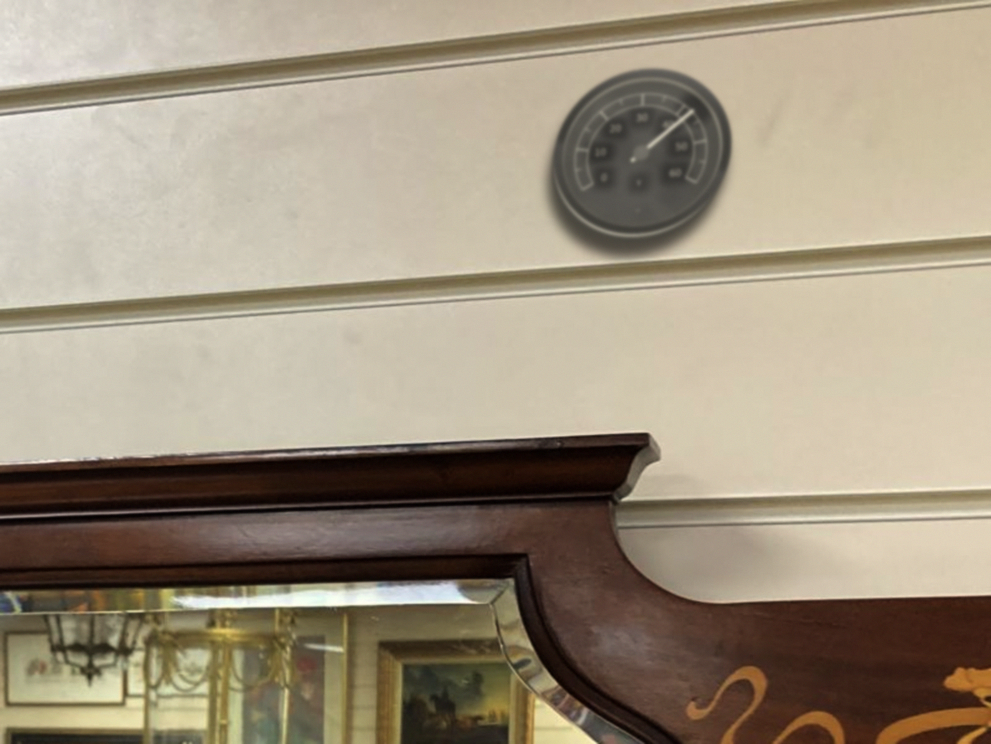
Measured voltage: 42.5 V
